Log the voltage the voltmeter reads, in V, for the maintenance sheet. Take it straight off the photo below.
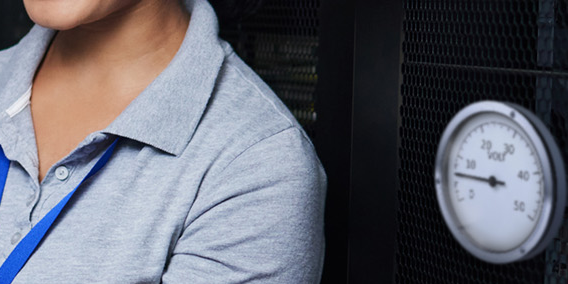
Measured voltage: 6 V
